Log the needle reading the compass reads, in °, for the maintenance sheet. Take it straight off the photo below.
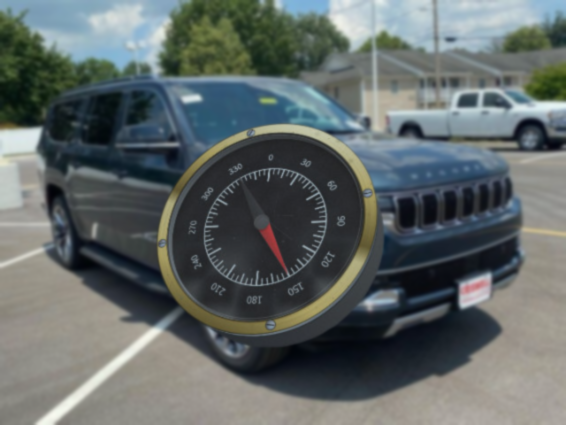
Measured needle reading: 150 °
